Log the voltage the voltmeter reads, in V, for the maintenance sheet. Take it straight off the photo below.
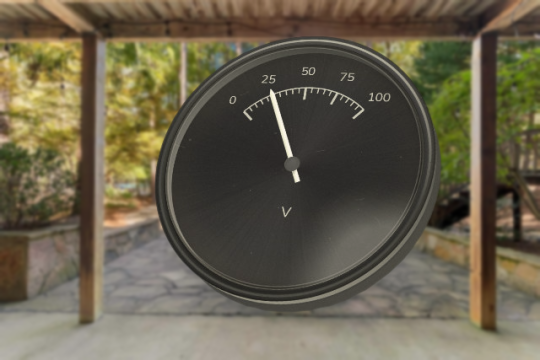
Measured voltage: 25 V
